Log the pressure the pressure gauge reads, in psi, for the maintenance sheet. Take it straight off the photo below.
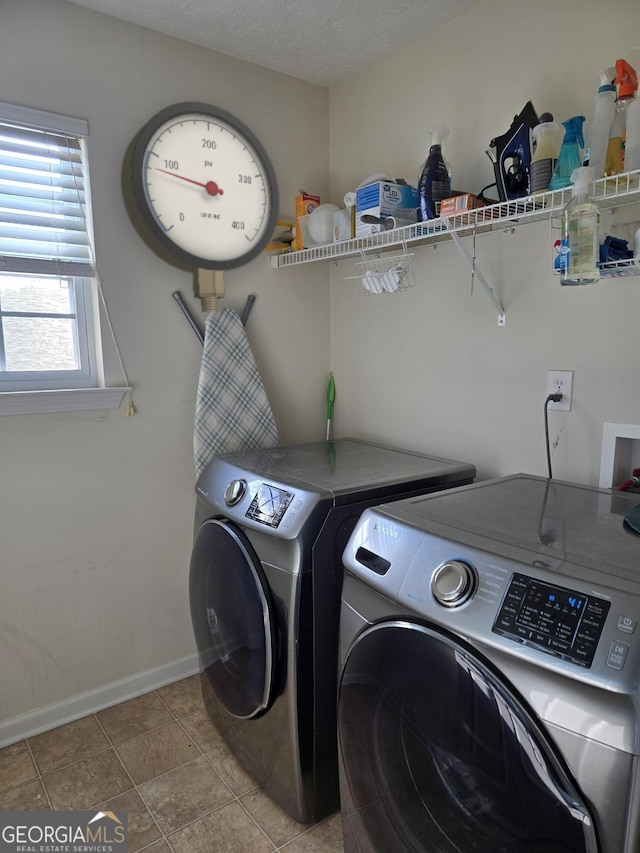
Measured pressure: 80 psi
